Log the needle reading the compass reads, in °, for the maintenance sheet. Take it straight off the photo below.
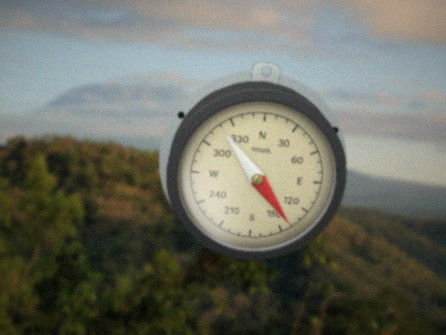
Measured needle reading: 140 °
